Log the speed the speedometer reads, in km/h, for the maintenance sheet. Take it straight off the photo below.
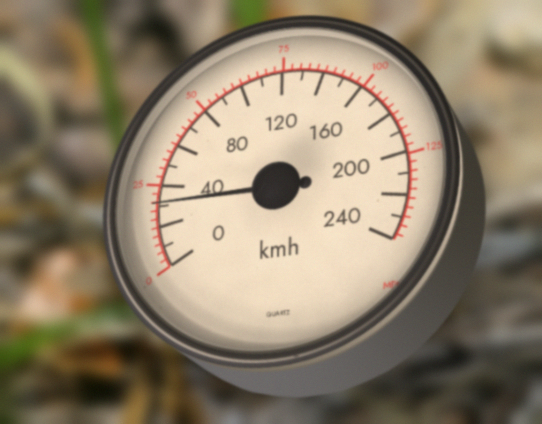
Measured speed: 30 km/h
